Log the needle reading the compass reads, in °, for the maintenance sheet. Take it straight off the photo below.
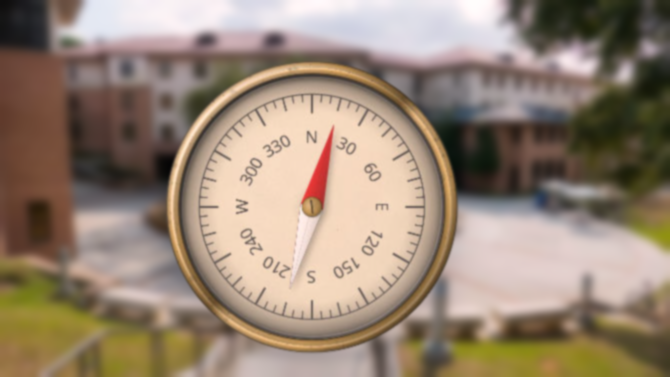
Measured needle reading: 15 °
